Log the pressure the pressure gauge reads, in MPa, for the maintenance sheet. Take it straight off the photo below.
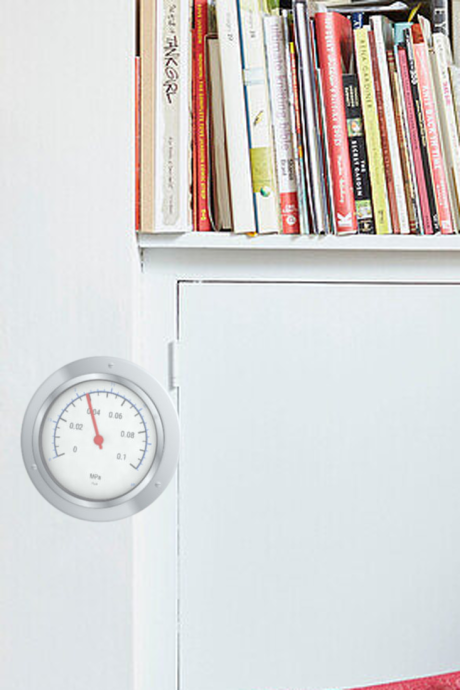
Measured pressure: 0.04 MPa
